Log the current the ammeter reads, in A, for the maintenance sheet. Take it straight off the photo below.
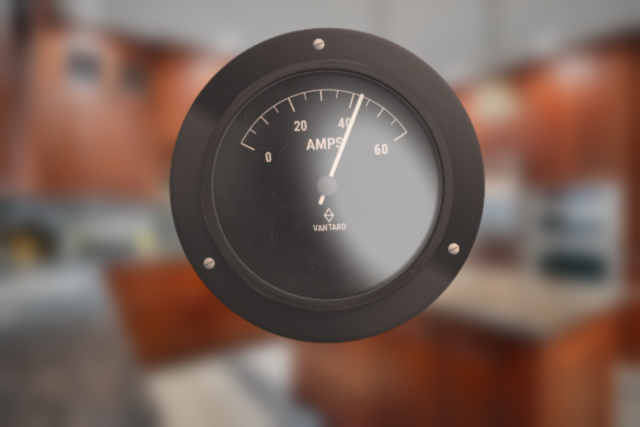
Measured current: 42.5 A
